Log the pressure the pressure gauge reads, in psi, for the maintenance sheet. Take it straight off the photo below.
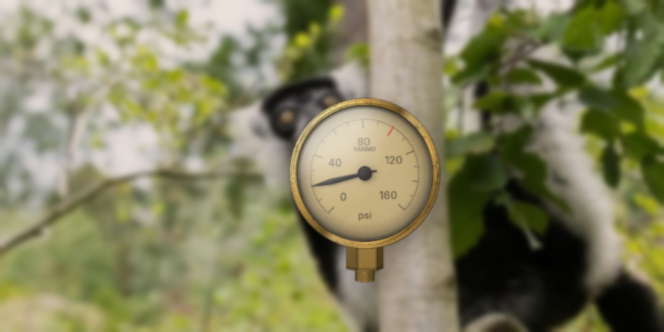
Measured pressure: 20 psi
